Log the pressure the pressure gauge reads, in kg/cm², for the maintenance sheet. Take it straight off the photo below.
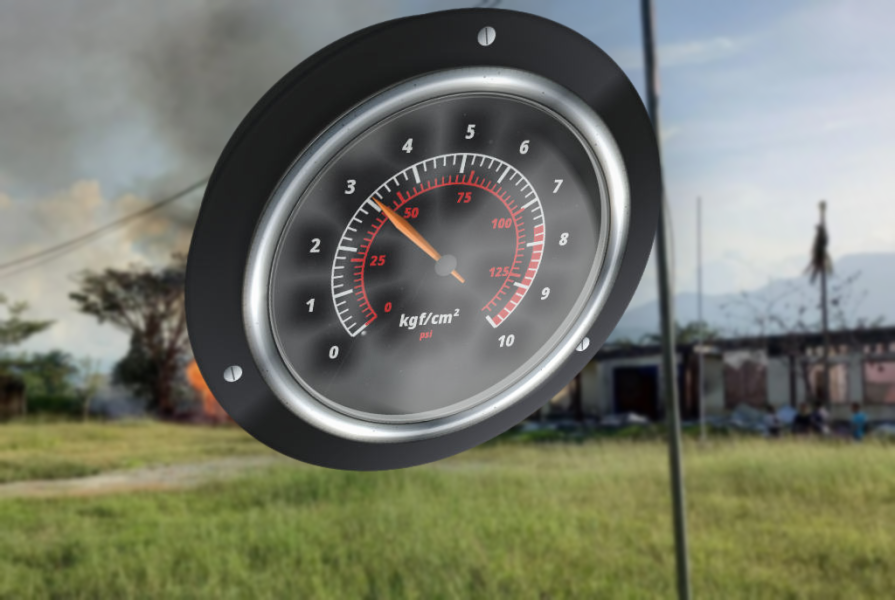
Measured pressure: 3.1 kg/cm²
